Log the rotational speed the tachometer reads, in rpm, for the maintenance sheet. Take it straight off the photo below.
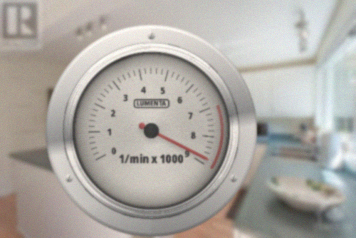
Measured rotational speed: 8800 rpm
